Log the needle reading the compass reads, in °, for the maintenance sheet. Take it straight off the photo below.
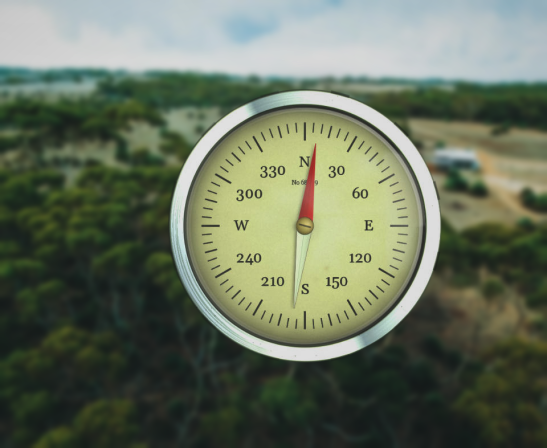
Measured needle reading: 7.5 °
